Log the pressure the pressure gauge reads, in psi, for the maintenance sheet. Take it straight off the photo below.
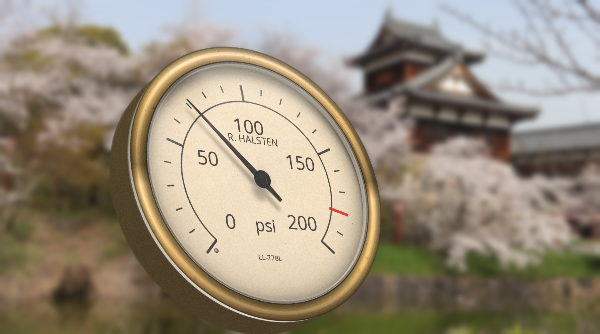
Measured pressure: 70 psi
